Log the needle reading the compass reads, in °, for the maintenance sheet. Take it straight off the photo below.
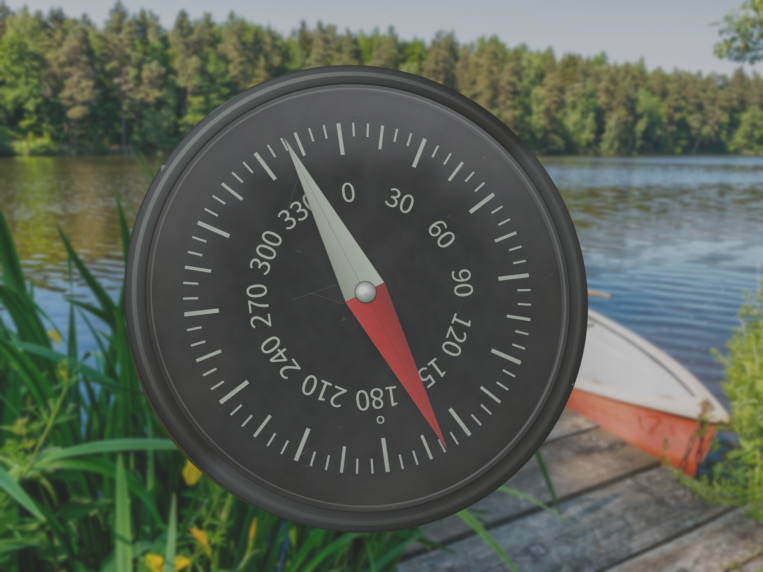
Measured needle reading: 160 °
